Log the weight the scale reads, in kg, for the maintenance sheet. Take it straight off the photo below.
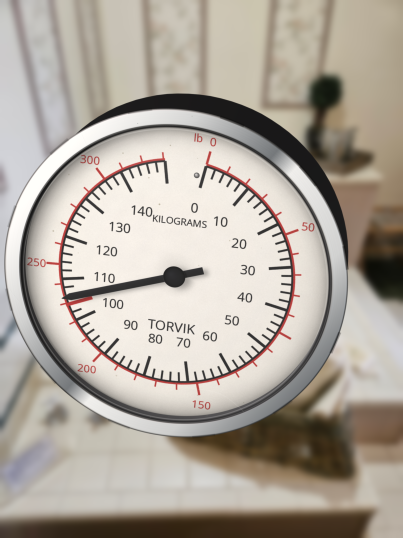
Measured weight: 106 kg
